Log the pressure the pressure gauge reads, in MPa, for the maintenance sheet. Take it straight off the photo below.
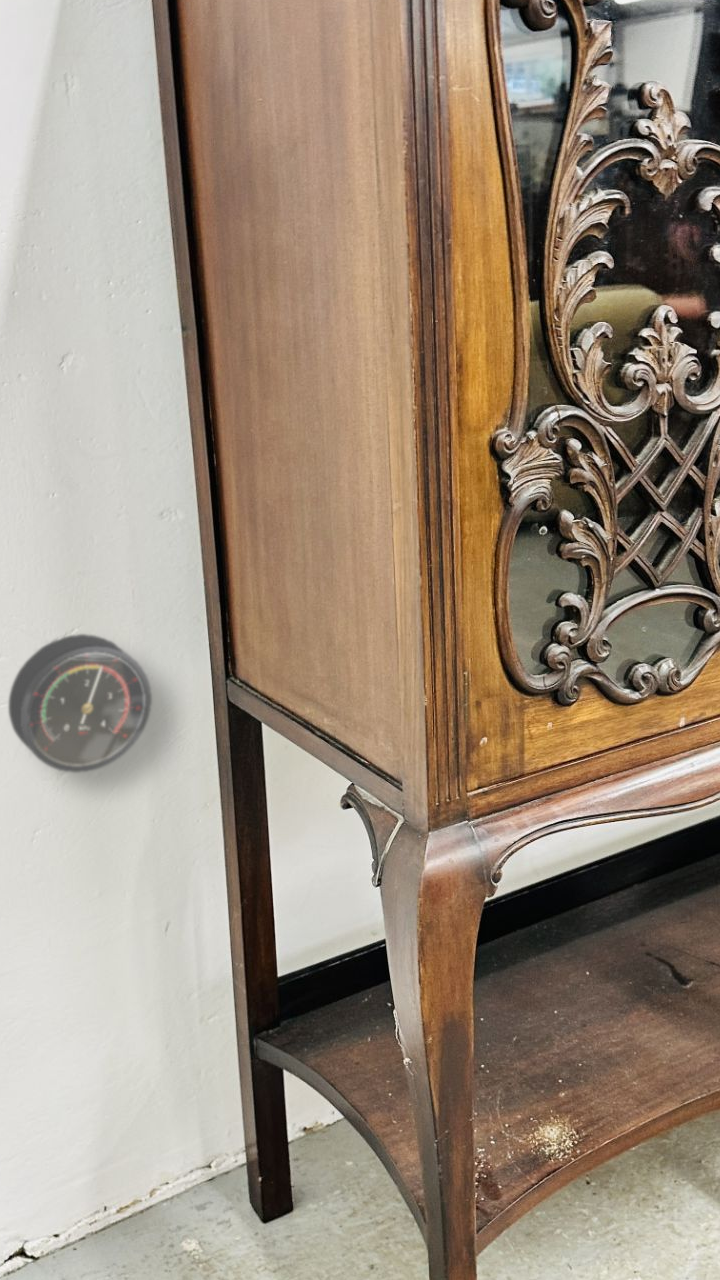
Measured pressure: 2.25 MPa
